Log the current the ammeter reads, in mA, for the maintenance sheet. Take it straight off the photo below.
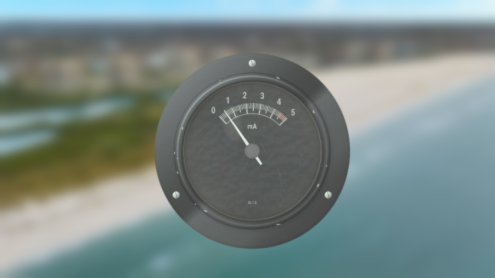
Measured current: 0.5 mA
